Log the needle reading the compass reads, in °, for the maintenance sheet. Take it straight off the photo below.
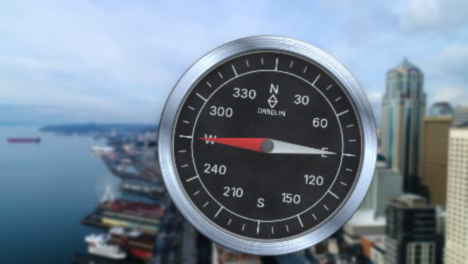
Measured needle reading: 270 °
